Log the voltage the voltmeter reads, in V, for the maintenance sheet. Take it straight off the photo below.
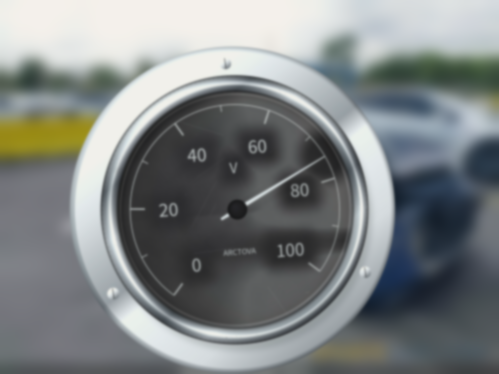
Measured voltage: 75 V
